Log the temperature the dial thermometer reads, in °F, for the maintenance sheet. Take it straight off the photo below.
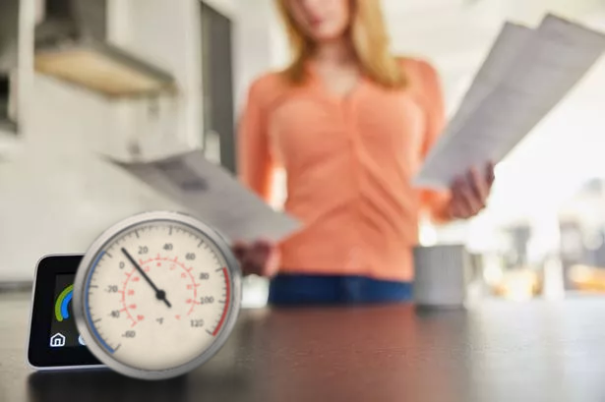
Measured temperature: 8 °F
